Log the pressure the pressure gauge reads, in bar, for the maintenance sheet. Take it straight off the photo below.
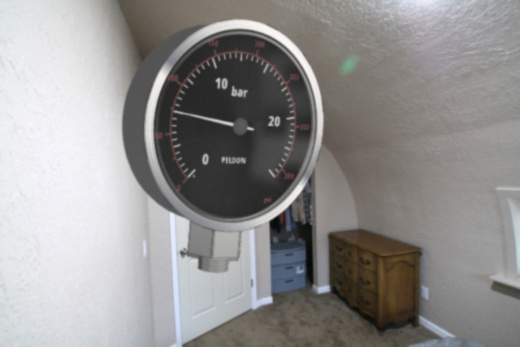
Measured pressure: 5 bar
